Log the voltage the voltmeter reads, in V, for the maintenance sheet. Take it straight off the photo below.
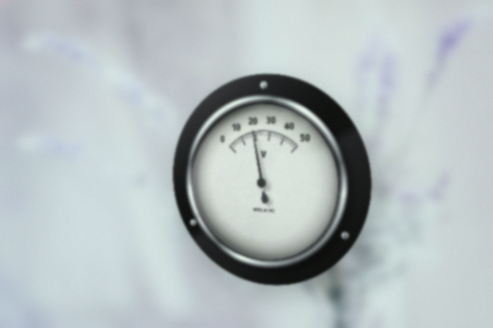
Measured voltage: 20 V
